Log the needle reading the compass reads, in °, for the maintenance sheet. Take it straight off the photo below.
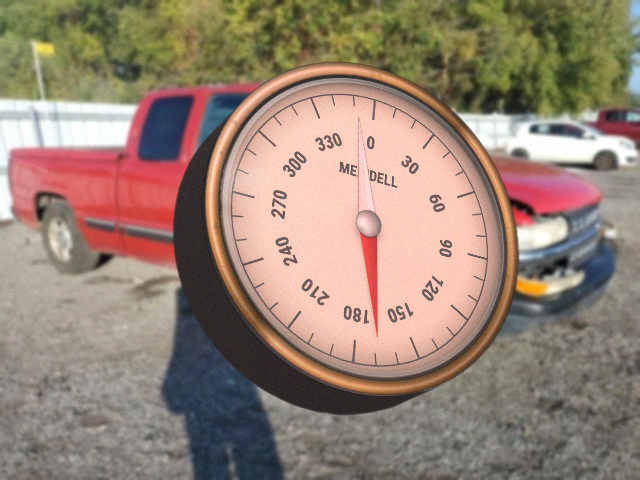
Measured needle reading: 170 °
